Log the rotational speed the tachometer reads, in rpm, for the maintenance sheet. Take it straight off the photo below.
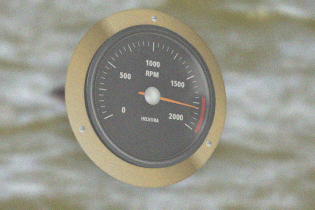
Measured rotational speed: 1800 rpm
